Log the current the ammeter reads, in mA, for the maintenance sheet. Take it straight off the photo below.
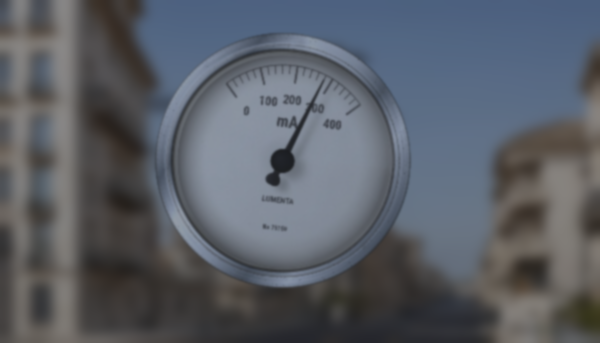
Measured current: 280 mA
